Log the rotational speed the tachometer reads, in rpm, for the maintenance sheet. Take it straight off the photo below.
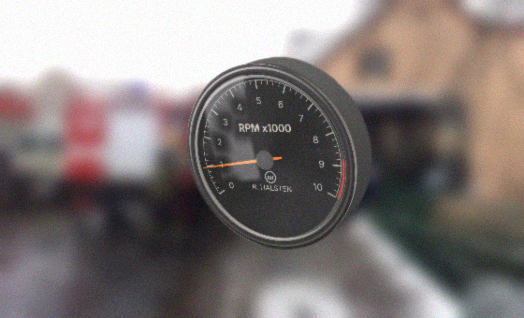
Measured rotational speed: 1000 rpm
